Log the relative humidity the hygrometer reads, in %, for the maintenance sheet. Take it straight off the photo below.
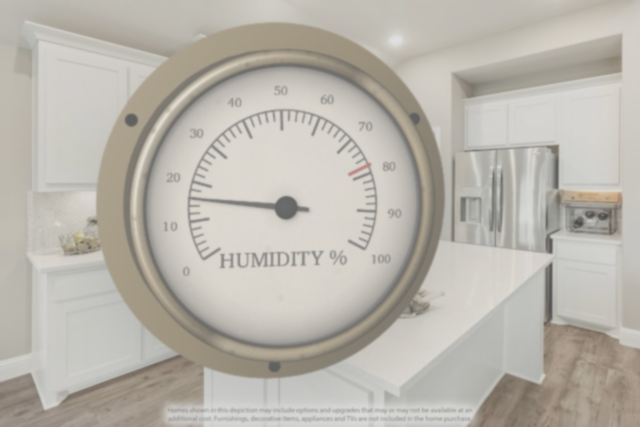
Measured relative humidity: 16 %
